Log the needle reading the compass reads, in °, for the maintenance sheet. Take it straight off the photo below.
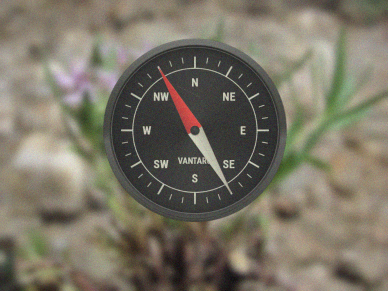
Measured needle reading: 330 °
